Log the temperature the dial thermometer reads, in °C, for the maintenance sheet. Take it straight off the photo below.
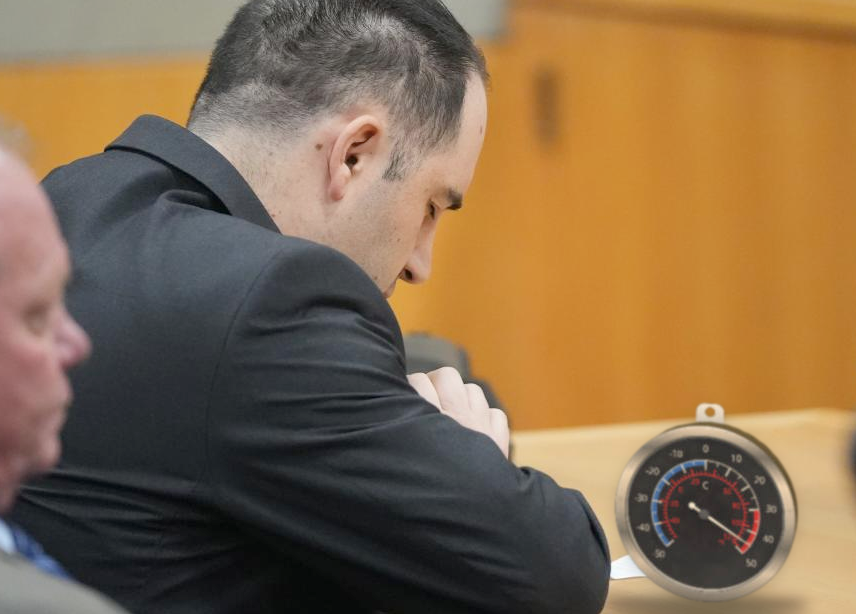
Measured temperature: 45 °C
